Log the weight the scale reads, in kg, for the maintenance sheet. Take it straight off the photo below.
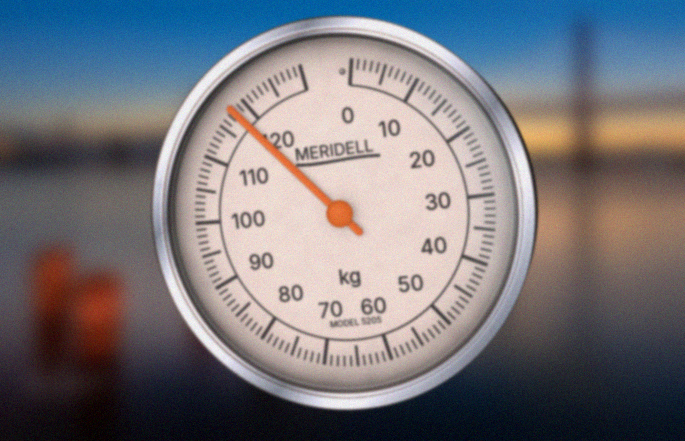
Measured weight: 118 kg
